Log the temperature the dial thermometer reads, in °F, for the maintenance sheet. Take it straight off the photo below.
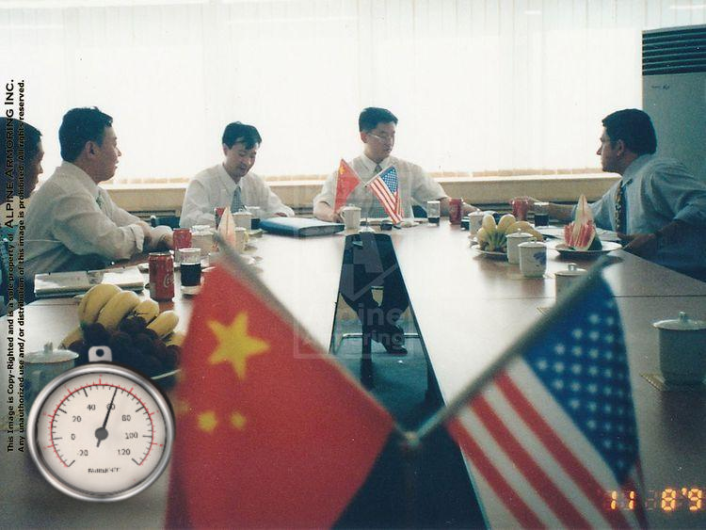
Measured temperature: 60 °F
